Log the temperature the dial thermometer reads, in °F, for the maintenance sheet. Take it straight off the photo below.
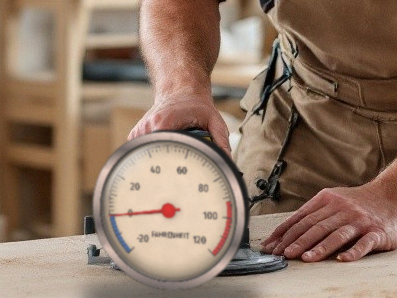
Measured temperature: 0 °F
